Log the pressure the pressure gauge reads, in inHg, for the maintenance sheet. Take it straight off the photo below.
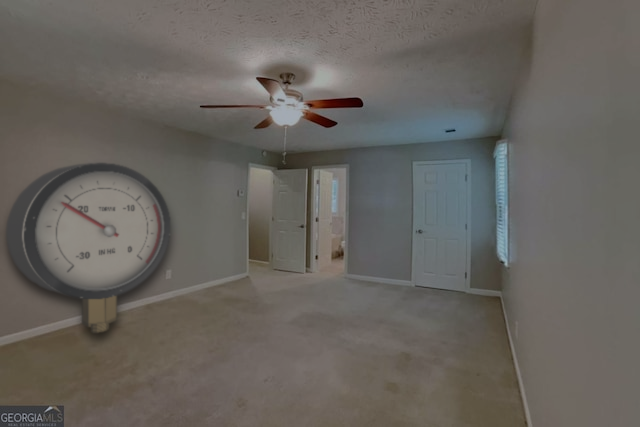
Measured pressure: -21 inHg
